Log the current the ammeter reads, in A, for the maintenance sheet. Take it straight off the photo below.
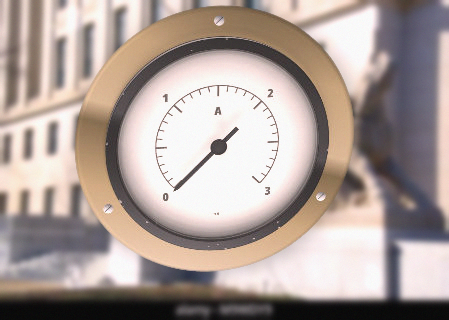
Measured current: 0 A
